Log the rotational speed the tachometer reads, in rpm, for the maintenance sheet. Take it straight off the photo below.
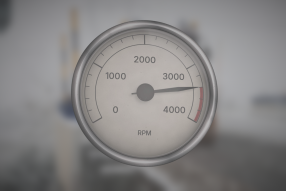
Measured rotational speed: 3400 rpm
